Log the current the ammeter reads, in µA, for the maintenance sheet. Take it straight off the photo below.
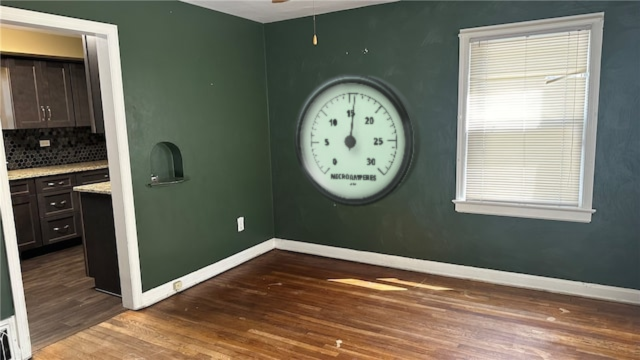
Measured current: 16 µA
